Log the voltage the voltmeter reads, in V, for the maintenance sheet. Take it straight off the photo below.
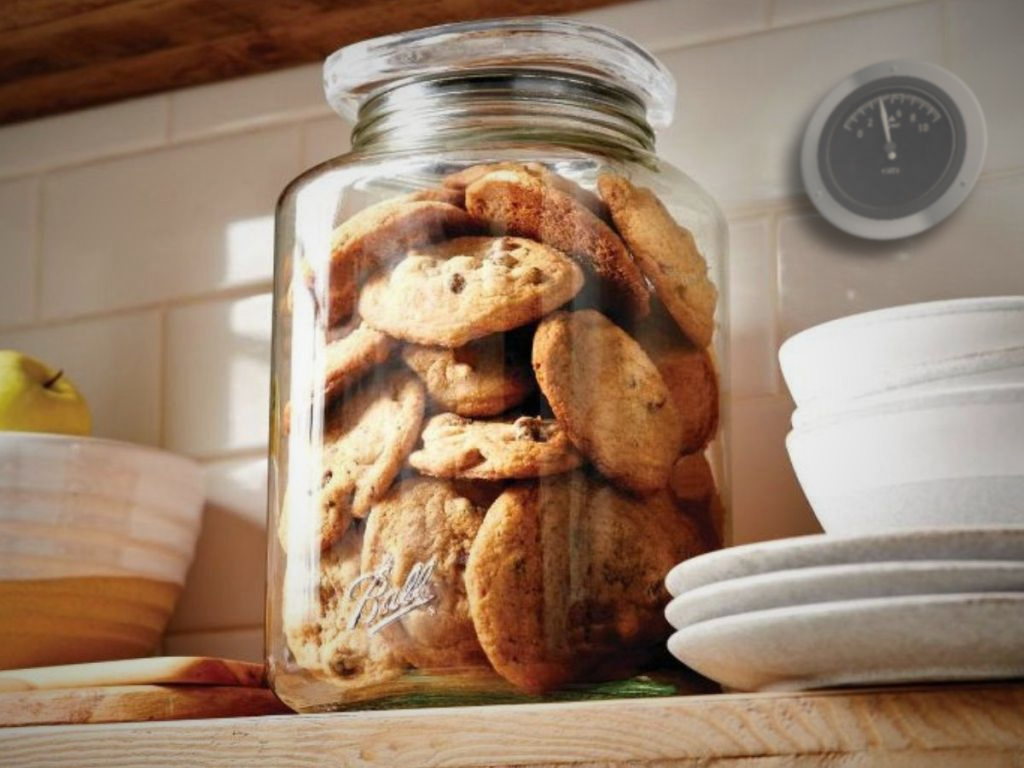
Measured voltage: 4 V
